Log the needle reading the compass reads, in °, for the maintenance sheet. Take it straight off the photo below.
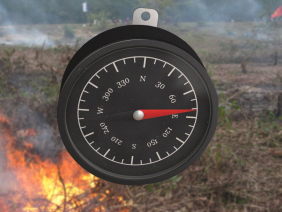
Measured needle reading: 80 °
